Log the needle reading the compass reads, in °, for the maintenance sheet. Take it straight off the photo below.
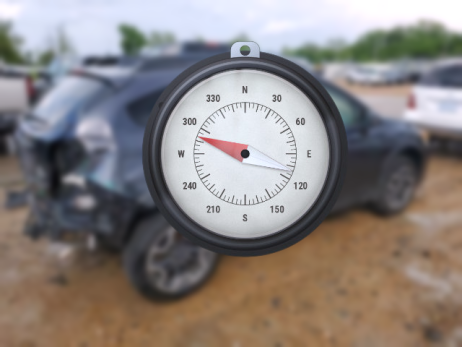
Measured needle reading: 290 °
